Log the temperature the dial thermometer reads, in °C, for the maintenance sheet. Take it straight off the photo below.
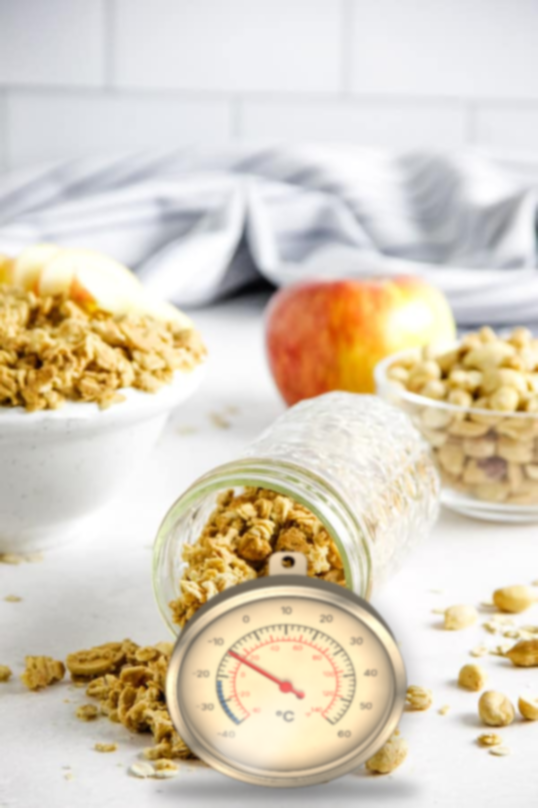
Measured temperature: -10 °C
